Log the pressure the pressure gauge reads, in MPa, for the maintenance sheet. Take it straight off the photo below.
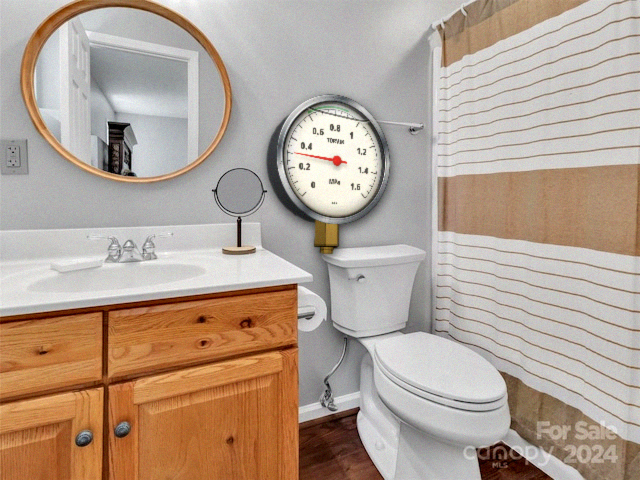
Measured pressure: 0.3 MPa
